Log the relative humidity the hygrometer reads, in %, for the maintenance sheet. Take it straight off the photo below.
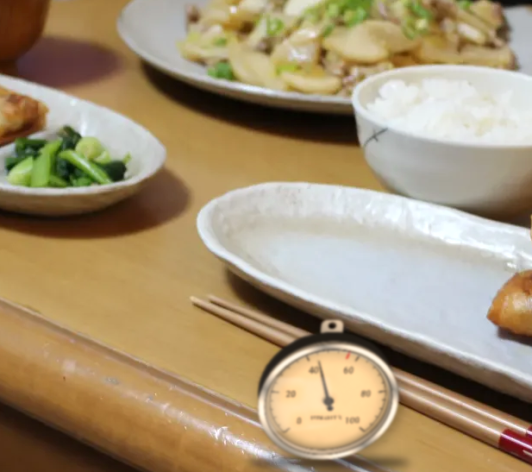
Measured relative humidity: 44 %
